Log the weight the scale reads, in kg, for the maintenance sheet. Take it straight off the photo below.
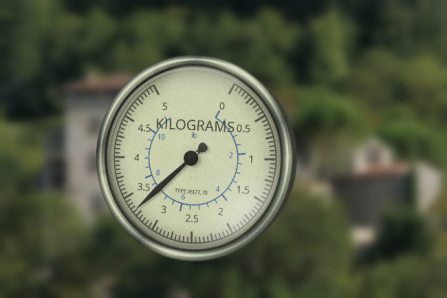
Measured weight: 3.3 kg
